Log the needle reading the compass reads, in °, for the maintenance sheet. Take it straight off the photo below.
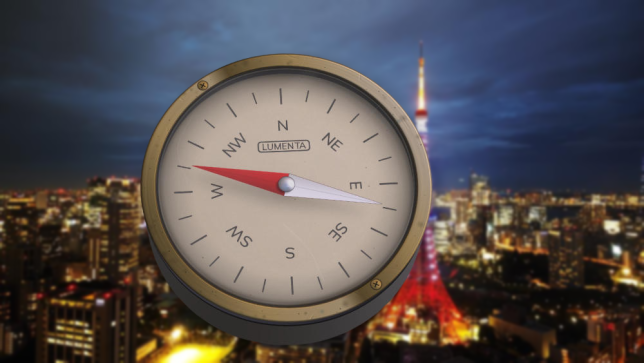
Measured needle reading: 285 °
